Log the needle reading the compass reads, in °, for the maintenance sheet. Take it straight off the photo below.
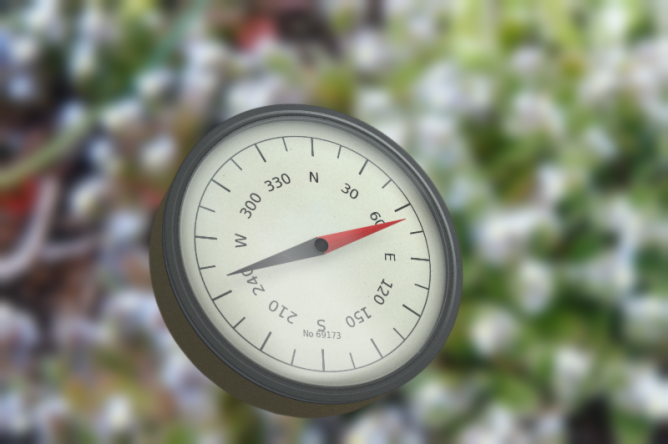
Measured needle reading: 67.5 °
